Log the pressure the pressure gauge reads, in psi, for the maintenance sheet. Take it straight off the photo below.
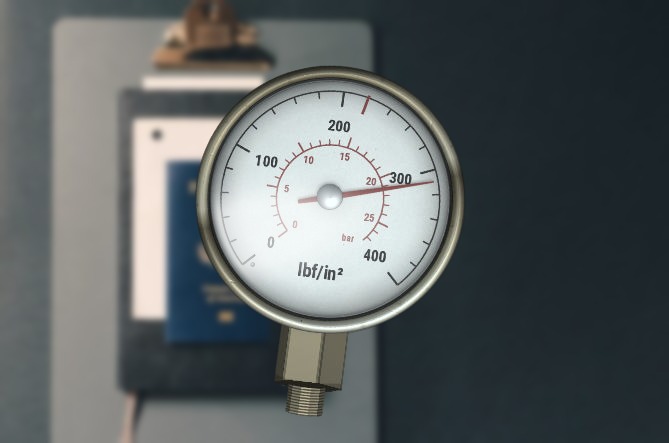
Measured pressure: 310 psi
